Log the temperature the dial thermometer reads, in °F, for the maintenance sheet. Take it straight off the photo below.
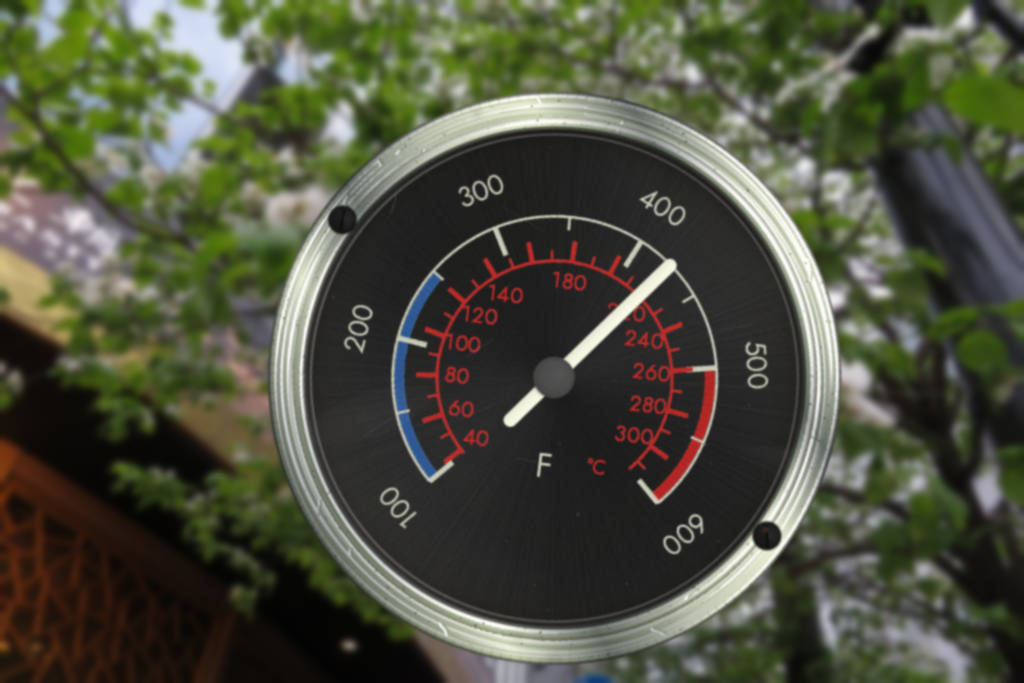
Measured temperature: 425 °F
